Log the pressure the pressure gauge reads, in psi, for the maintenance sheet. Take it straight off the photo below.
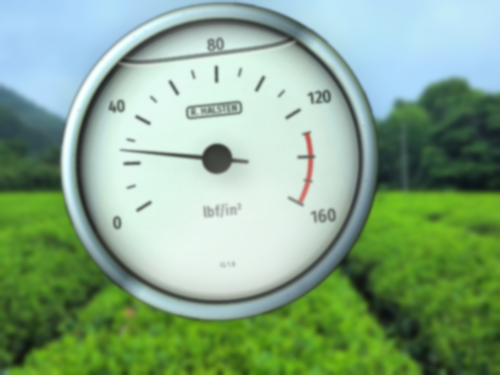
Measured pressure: 25 psi
